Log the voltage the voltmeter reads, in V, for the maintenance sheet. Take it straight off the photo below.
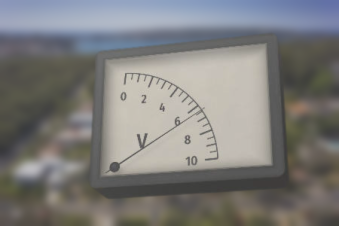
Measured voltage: 6.5 V
